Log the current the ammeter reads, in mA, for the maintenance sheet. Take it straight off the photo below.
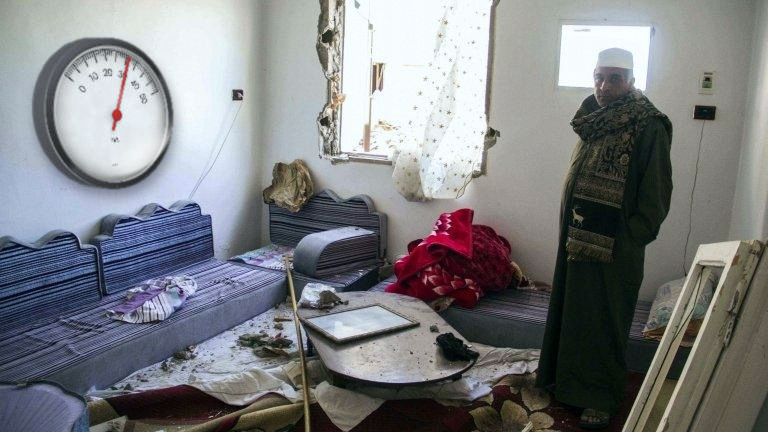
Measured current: 30 mA
